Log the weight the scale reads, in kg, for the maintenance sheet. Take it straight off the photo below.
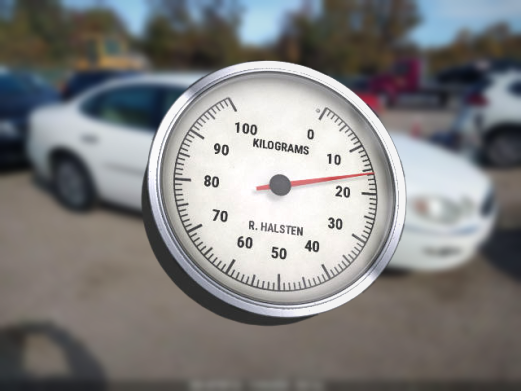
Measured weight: 16 kg
